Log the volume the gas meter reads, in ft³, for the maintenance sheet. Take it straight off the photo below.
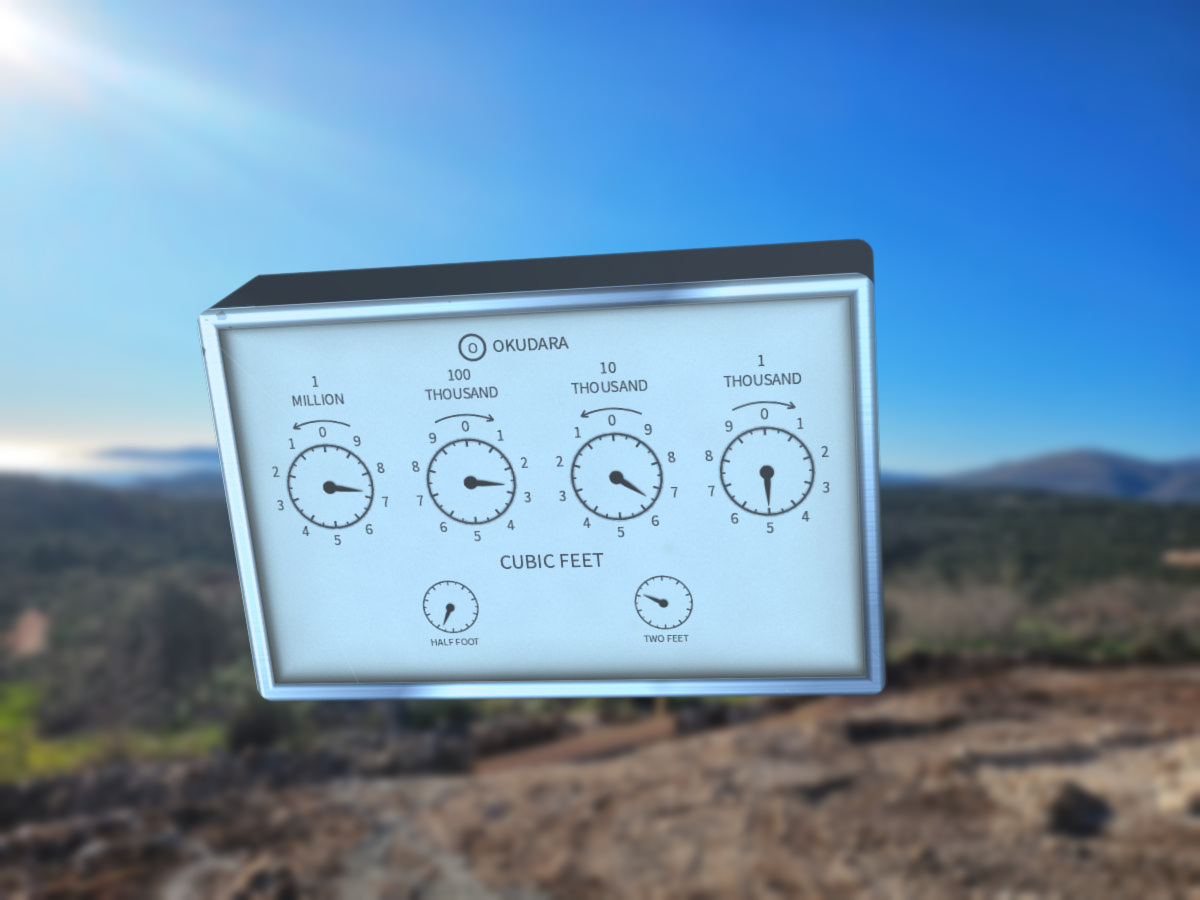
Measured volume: 726500 ft³
